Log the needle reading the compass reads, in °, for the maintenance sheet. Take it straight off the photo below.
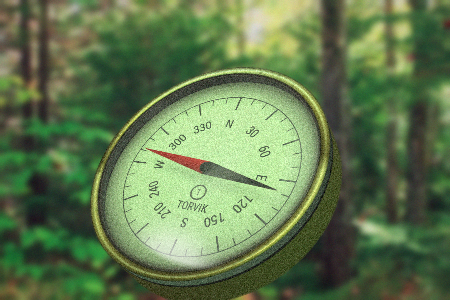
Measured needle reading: 280 °
